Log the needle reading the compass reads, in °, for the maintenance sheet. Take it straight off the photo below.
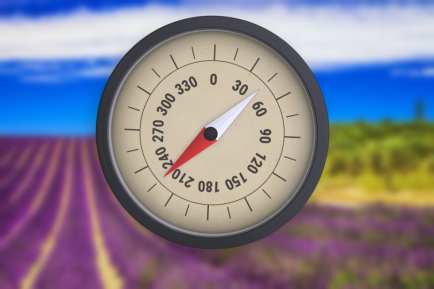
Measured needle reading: 225 °
